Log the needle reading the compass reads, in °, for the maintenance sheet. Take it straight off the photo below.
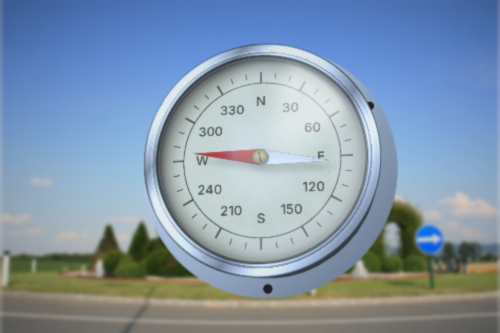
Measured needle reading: 275 °
